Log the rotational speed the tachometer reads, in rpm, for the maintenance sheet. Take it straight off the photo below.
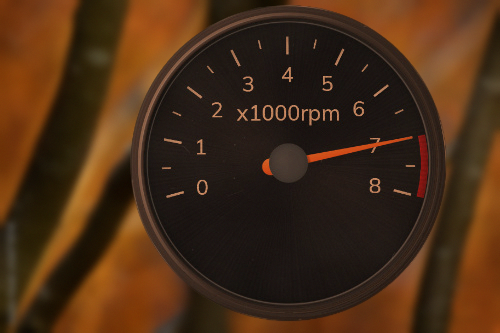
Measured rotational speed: 7000 rpm
